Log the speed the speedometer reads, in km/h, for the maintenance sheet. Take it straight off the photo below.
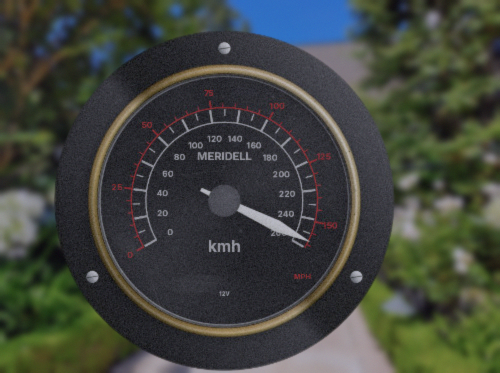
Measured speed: 255 km/h
